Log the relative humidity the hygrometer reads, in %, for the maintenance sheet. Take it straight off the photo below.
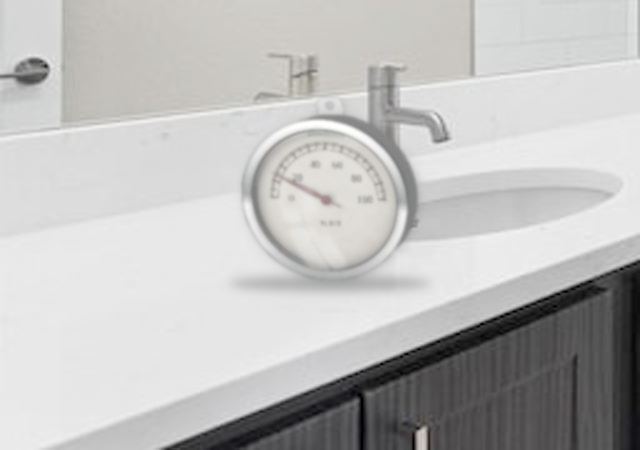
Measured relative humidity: 15 %
